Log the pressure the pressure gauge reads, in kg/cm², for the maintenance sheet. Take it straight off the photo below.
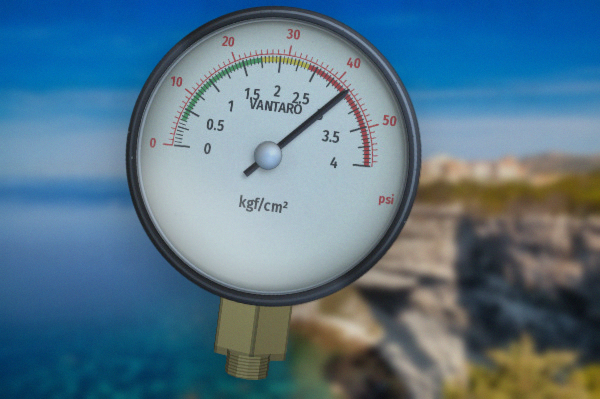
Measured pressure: 3 kg/cm²
